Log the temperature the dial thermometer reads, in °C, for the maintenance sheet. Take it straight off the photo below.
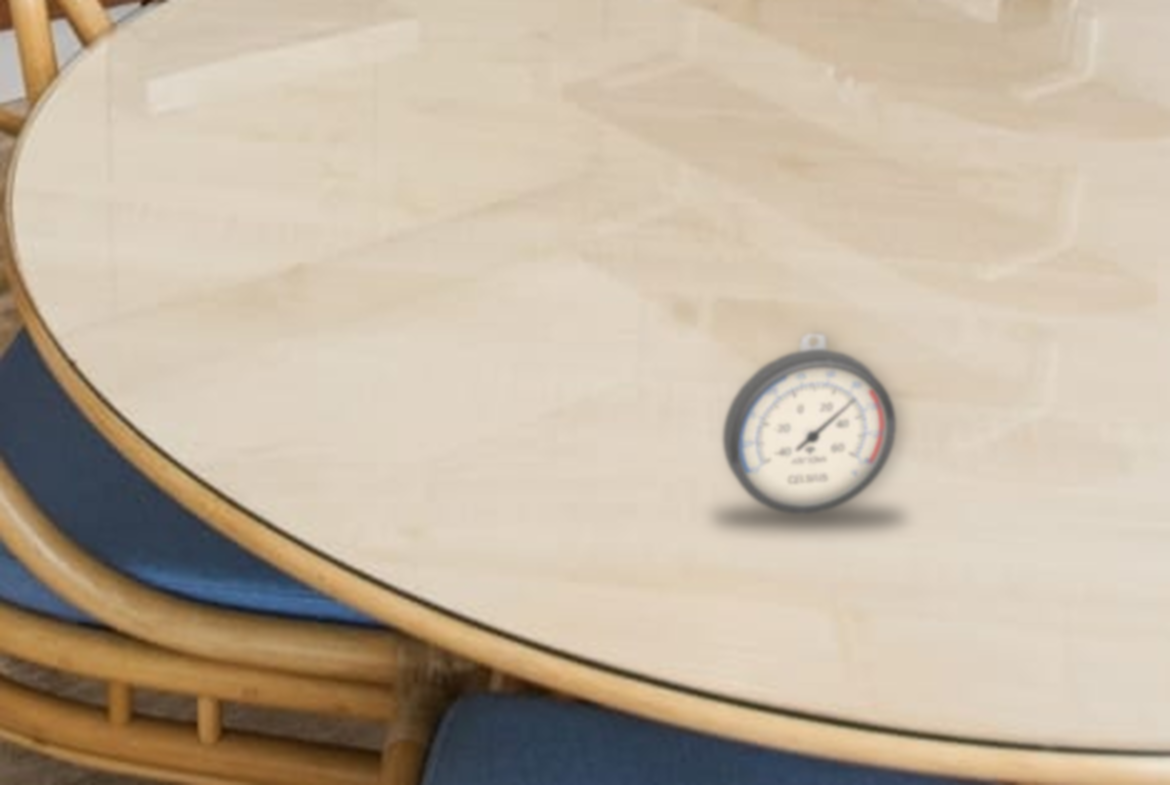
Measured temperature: 30 °C
